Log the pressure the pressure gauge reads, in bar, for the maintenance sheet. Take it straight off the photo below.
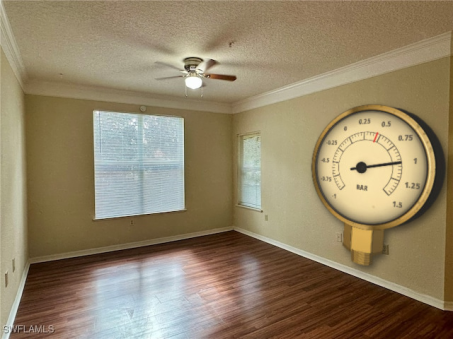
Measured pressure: 1 bar
